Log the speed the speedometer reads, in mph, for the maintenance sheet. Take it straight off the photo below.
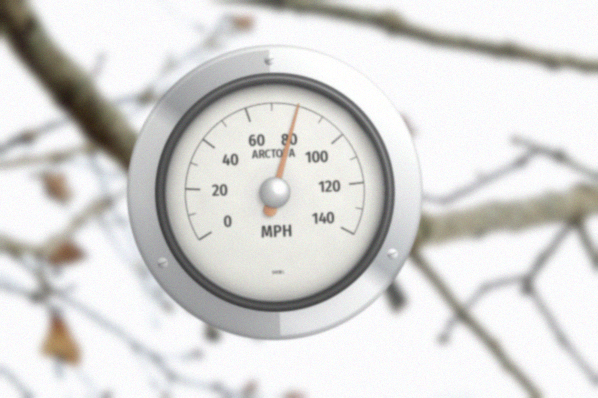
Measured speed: 80 mph
